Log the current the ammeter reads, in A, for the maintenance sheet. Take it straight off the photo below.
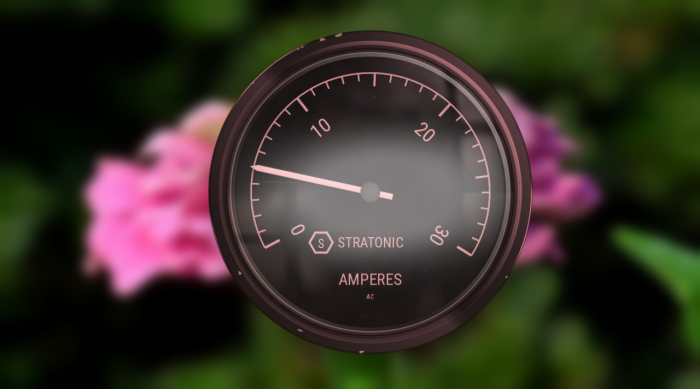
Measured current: 5 A
